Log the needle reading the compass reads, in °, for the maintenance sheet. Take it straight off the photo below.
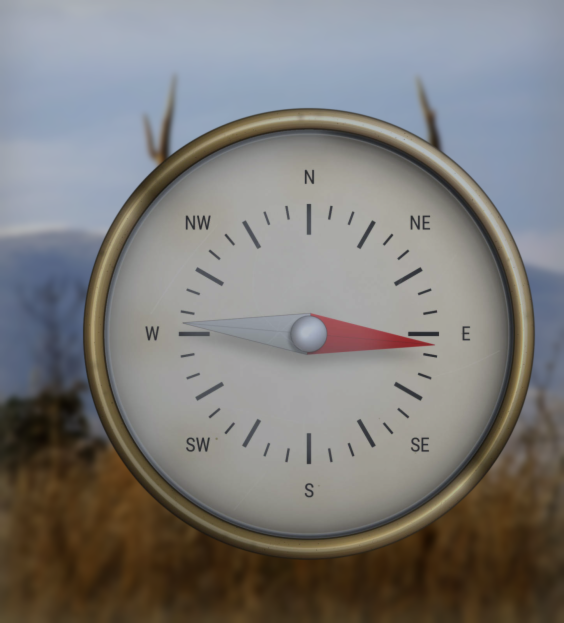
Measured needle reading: 95 °
